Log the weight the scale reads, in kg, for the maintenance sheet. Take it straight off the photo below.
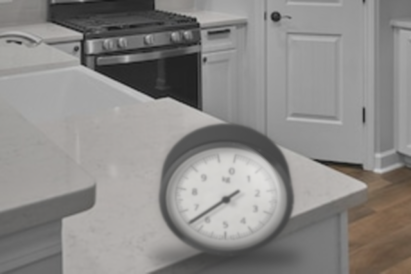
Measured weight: 6.5 kg
